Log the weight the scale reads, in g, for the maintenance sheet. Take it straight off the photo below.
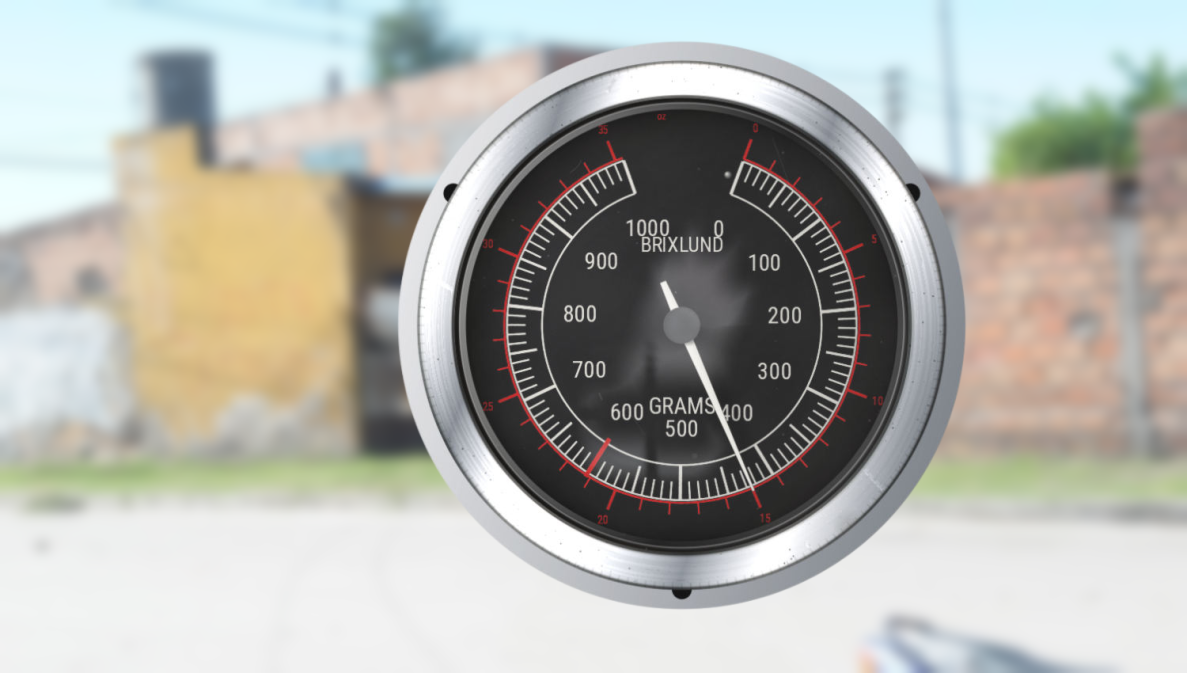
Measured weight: 425 g
